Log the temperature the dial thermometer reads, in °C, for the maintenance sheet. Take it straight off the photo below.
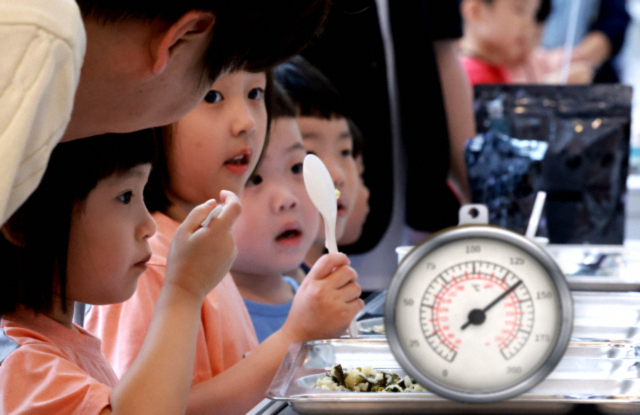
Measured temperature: 135 °C
